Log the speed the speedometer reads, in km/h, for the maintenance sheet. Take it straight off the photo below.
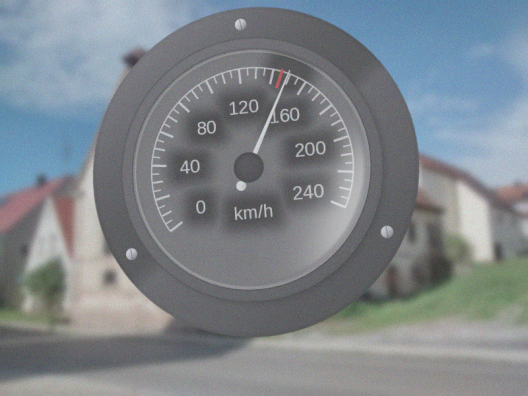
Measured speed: 150 km/h
